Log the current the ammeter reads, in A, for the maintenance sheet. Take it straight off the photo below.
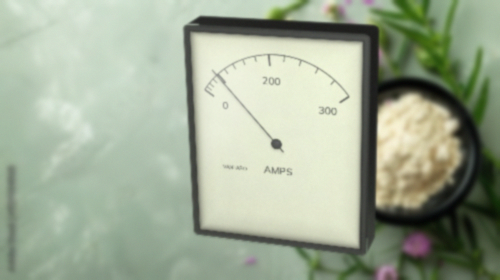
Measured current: 100 A
